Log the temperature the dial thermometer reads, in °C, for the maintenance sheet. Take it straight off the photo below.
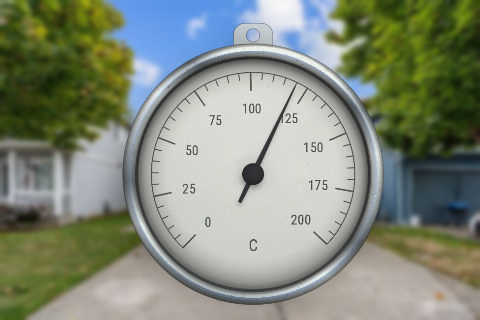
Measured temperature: 120 °C
